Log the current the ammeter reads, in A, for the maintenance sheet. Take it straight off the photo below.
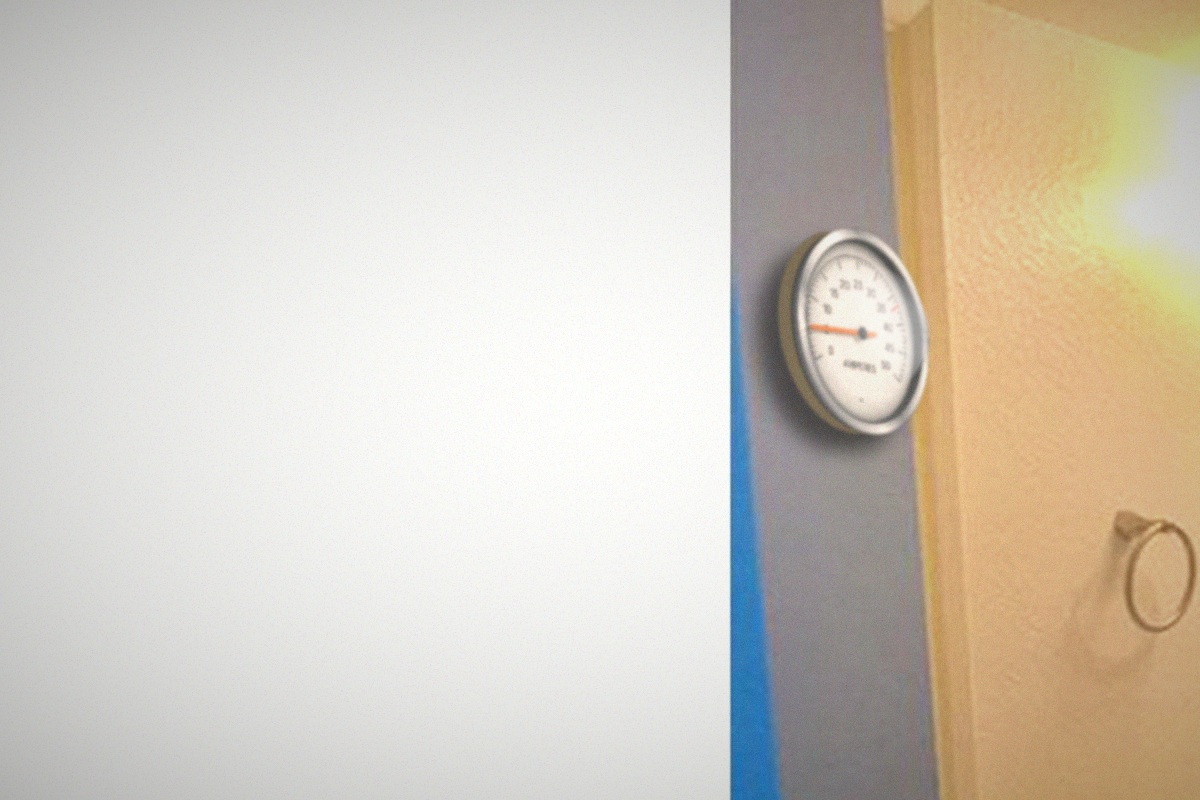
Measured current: 5 A
